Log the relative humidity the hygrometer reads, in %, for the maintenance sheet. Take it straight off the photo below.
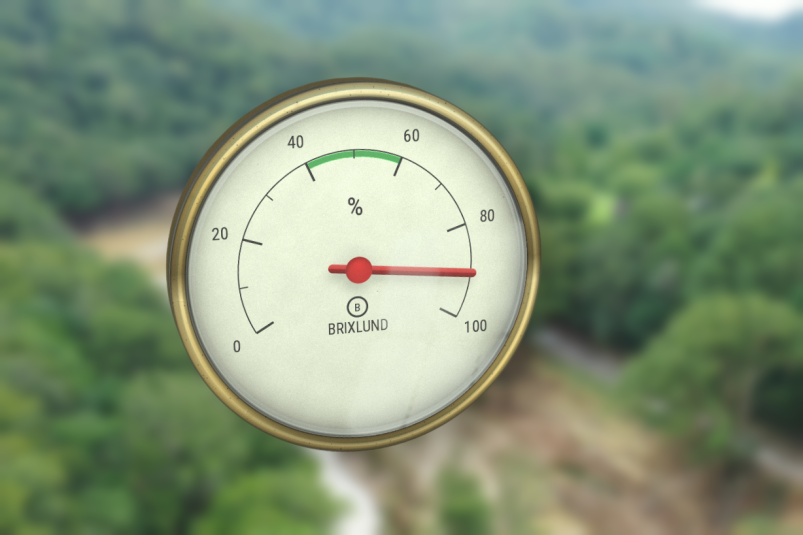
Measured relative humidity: 90 %
